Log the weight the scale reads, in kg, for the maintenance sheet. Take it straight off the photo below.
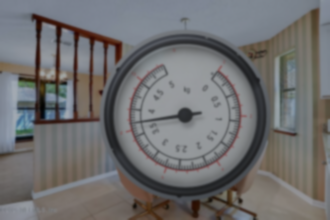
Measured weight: 3.75 kg
